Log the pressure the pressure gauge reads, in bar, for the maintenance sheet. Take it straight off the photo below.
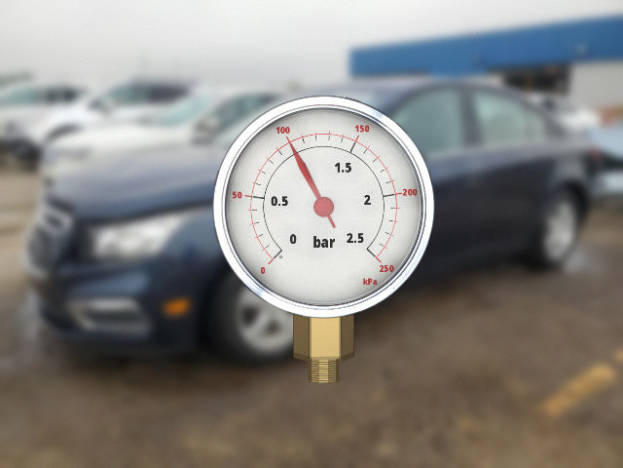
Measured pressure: 1 bar
